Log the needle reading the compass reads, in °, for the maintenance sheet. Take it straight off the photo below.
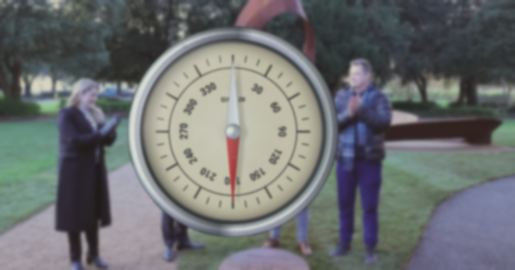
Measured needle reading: 180 °
